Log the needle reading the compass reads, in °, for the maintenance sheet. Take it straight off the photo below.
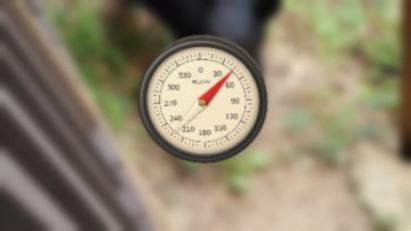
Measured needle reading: 45 °
